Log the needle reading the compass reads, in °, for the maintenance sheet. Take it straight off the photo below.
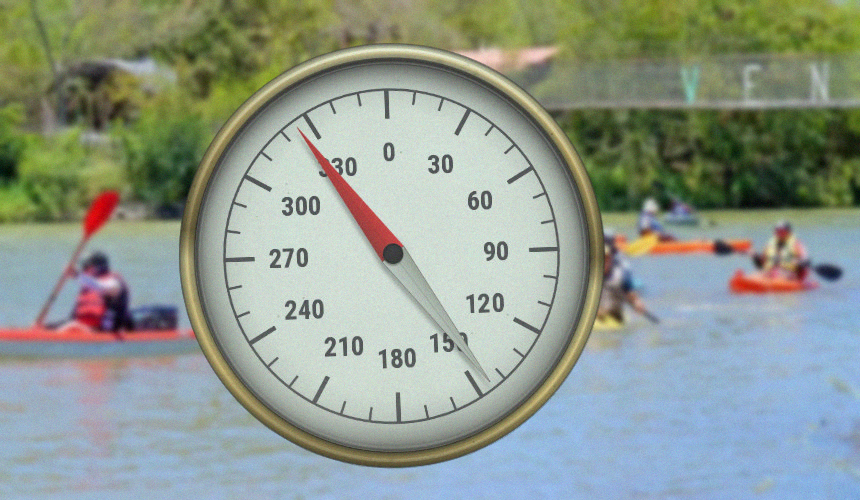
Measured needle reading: 325 °
